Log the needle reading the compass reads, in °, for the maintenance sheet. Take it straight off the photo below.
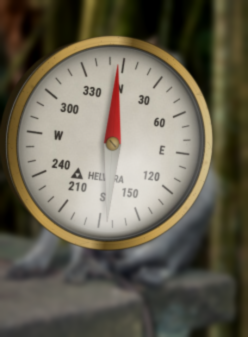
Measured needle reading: 355 °
